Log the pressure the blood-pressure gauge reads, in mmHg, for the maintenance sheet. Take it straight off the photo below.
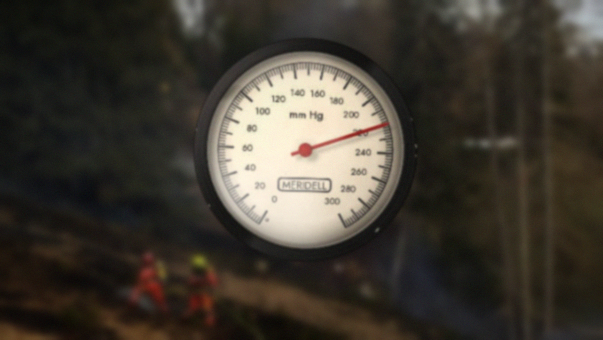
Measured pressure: 220 mmHg
